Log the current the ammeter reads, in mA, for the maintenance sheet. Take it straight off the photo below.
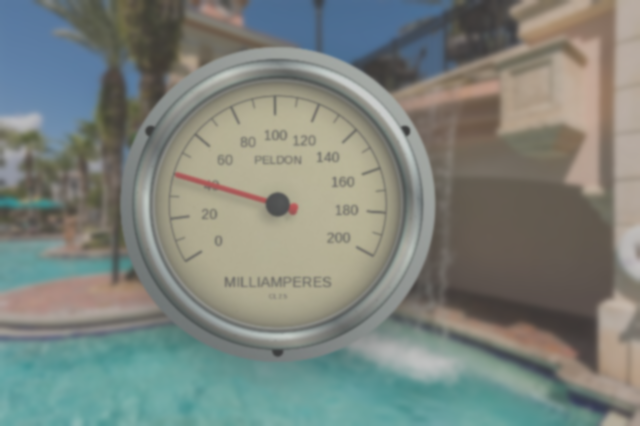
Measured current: 40 mA
